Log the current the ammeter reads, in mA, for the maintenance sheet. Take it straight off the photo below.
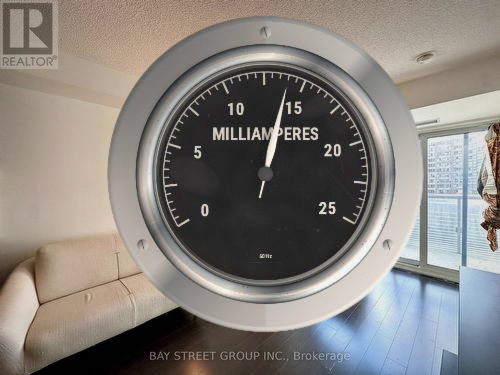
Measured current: 14 mA
